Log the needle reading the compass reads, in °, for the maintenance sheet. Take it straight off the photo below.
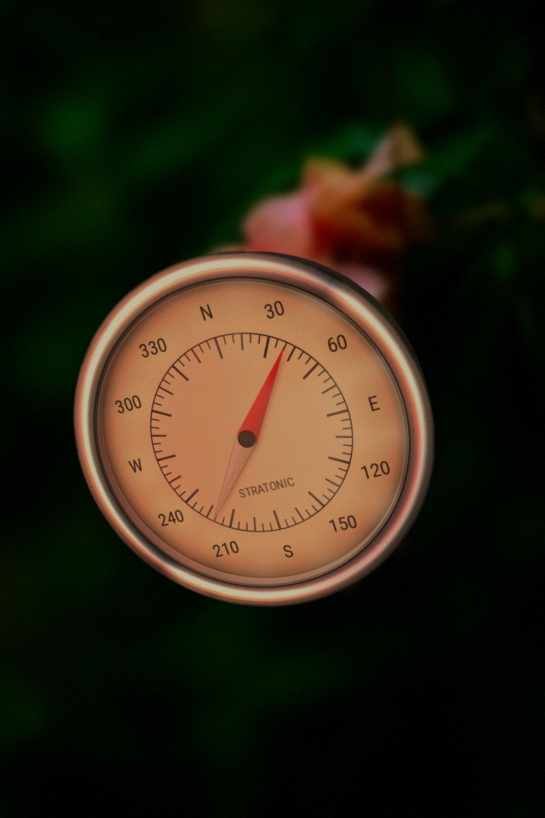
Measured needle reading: 40 °
